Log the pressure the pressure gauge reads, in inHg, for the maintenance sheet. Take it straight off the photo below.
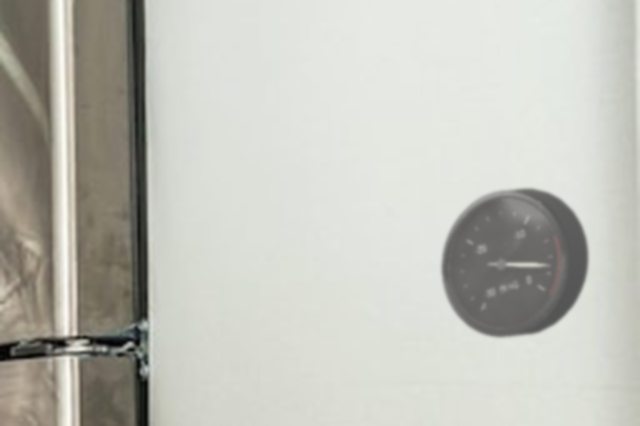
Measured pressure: -3 inHg
